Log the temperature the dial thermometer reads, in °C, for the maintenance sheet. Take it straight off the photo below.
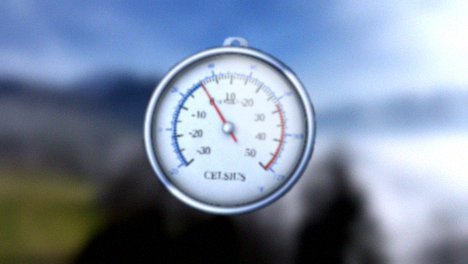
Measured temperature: 0 °C
